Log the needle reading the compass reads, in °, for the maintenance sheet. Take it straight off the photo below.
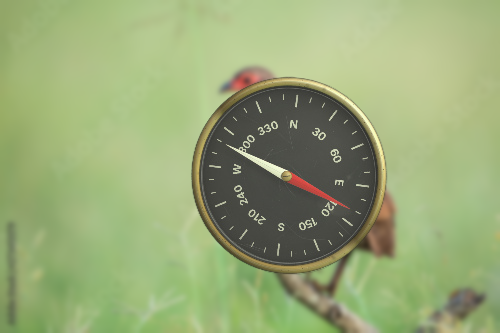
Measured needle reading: 110 °
